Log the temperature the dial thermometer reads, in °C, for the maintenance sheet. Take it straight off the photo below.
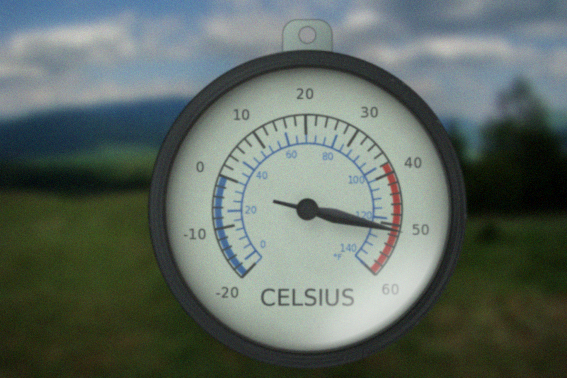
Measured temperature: 51 °C
